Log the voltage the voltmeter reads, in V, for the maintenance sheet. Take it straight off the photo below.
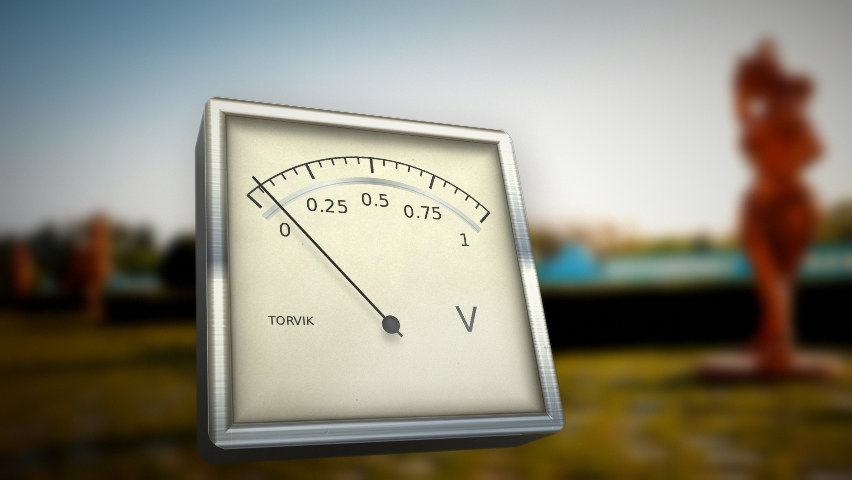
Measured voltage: 0.05 V
